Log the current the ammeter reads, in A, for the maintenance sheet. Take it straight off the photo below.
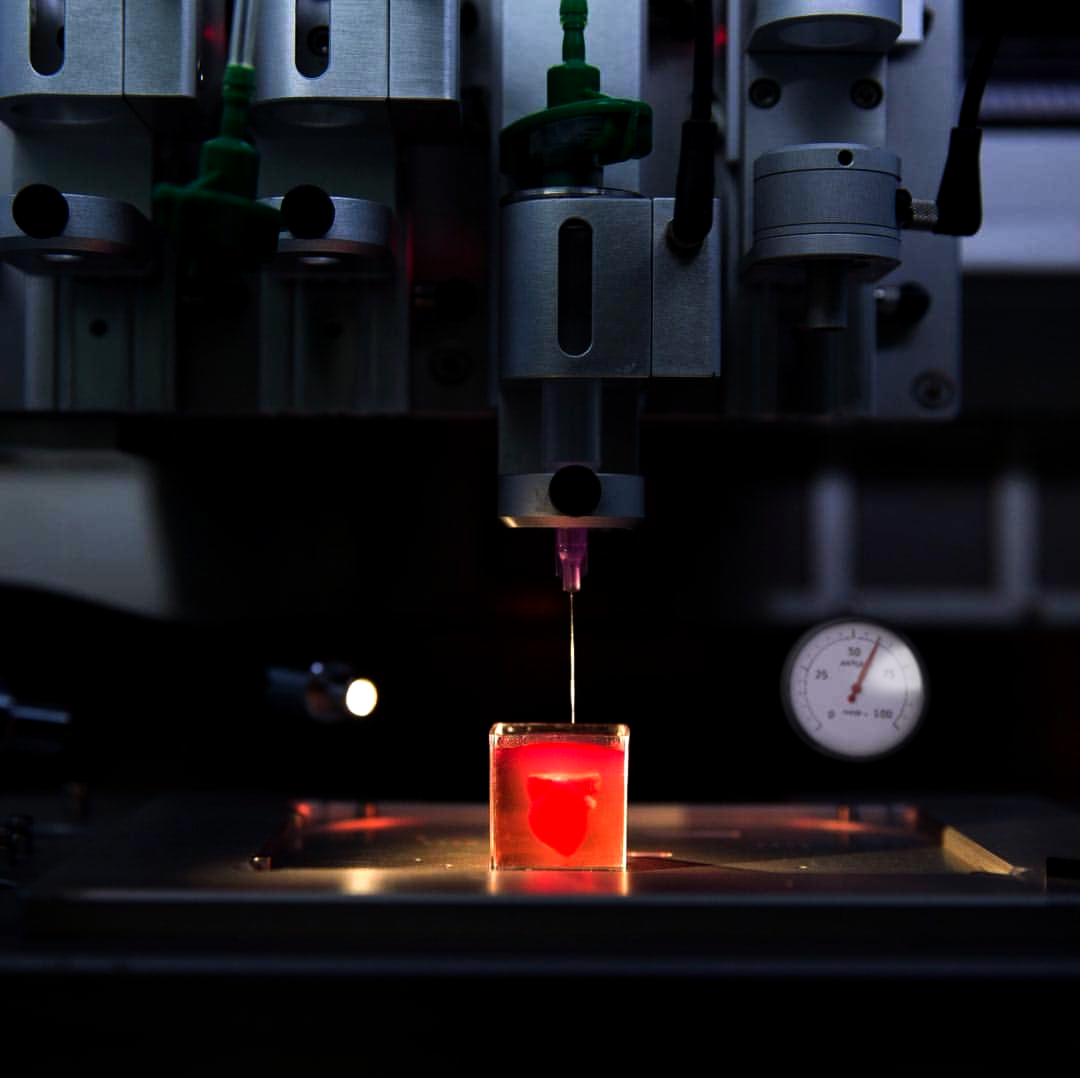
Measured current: 60 A
